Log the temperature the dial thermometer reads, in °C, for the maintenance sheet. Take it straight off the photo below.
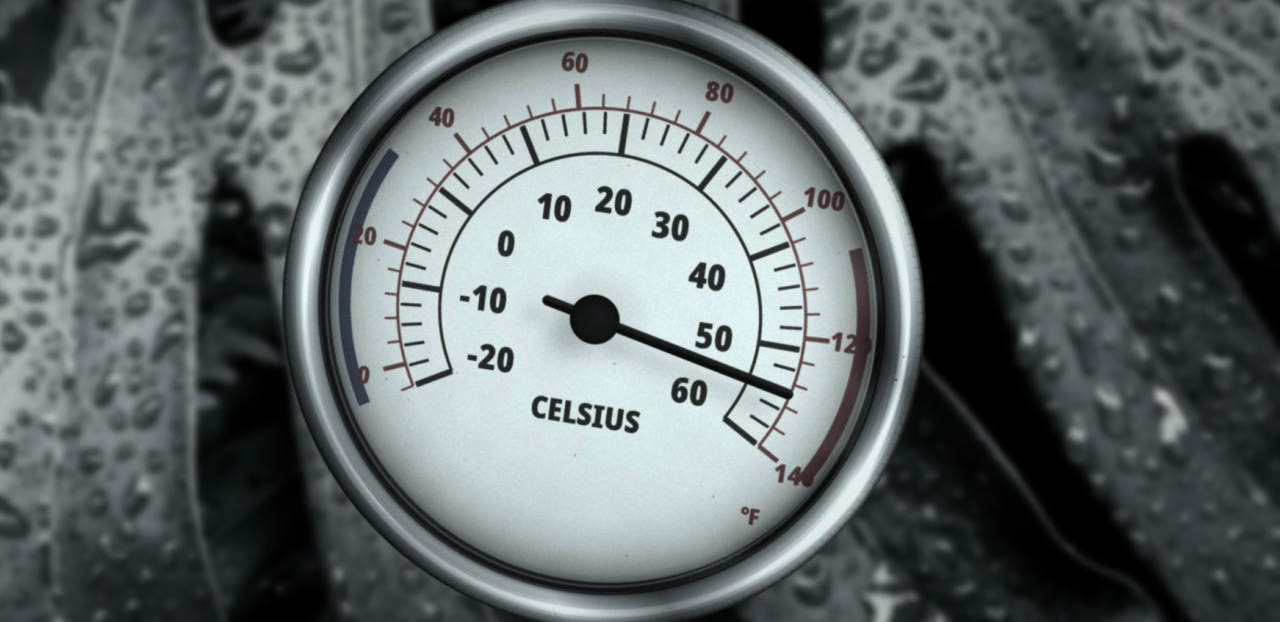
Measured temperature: 54 °C
